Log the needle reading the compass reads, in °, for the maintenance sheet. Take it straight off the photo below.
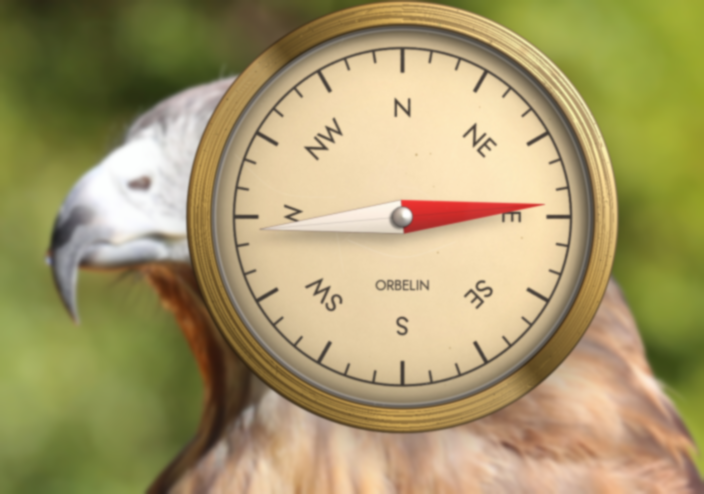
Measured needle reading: 85 °
